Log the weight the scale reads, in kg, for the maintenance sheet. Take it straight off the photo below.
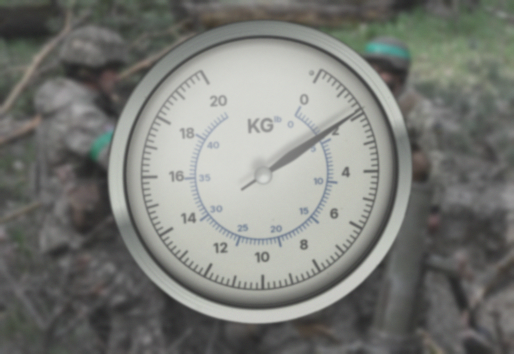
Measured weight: 1.8 kg
